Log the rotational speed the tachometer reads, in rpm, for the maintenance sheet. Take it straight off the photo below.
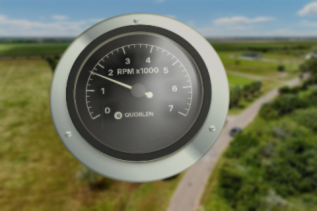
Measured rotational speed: 1600 rpm
